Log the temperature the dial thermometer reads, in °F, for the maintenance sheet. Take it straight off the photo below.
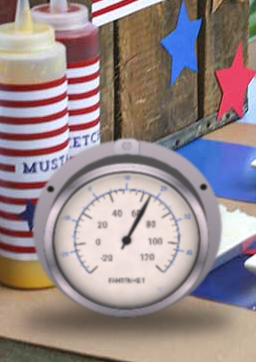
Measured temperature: 64 °F
